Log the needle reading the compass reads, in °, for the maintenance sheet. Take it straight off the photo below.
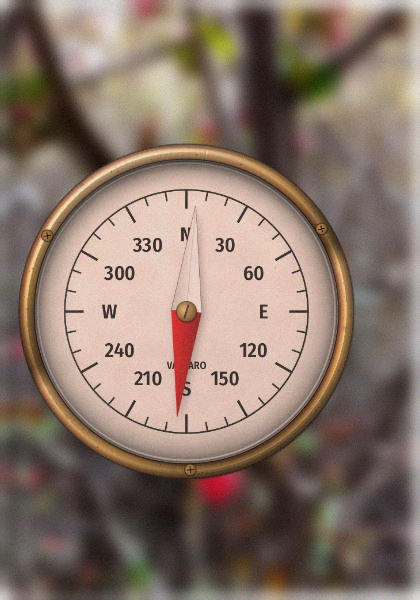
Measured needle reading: 185 °
